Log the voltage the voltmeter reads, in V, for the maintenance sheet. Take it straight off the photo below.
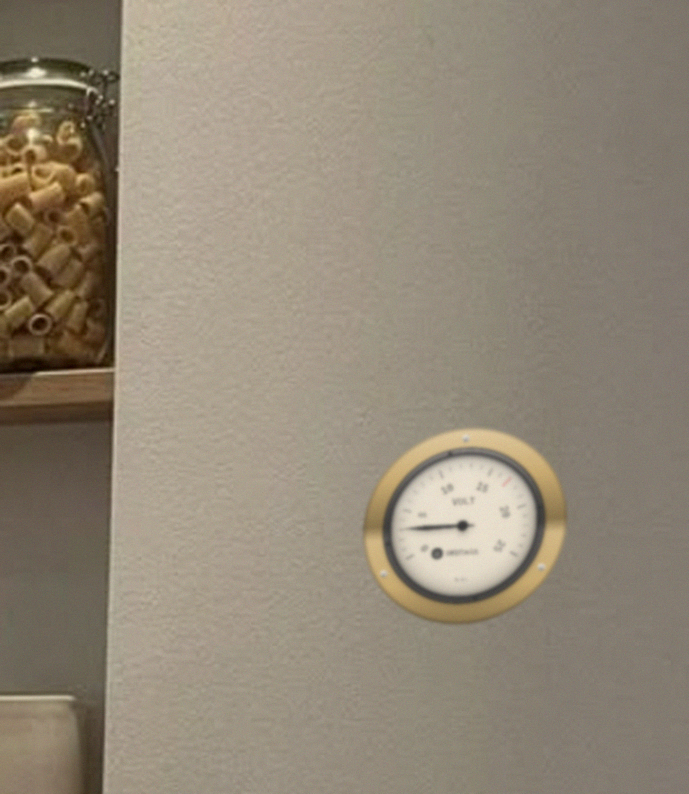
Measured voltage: 3 V
